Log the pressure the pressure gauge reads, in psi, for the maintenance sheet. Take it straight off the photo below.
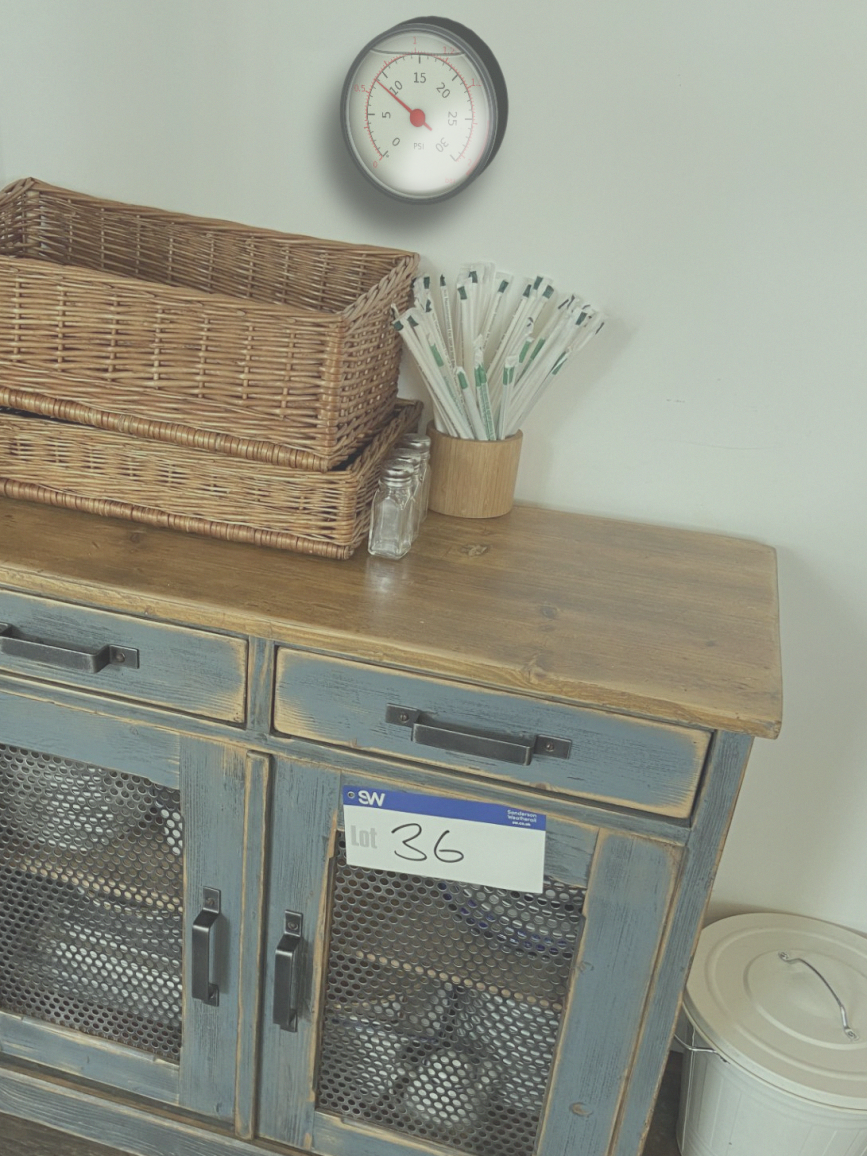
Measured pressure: 9 psi
